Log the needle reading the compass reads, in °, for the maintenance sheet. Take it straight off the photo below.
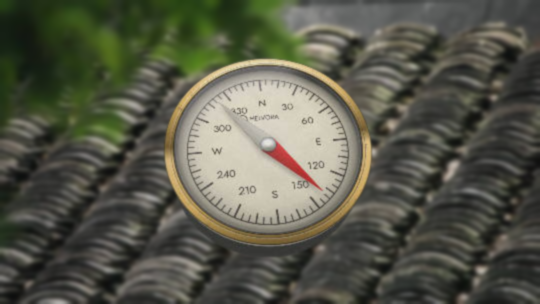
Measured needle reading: 140 °
